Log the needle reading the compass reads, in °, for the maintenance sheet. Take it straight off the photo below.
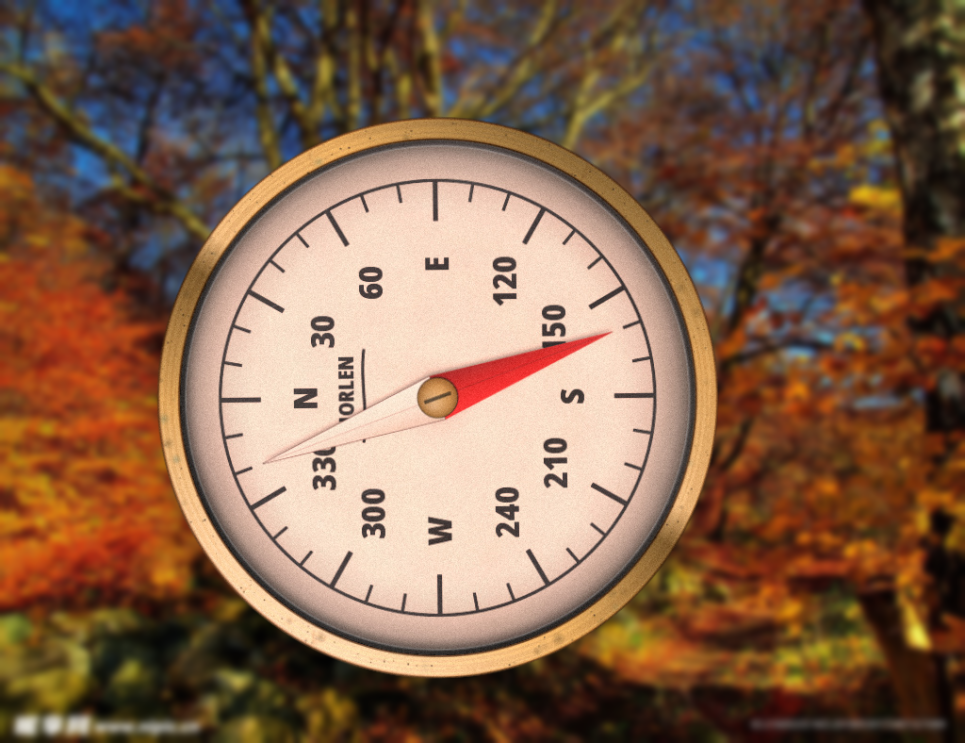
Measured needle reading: 160 °
